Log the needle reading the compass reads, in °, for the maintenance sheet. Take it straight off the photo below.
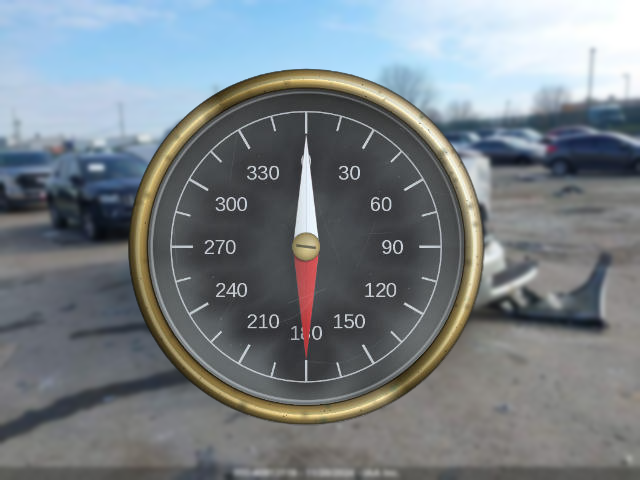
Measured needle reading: 180 °
